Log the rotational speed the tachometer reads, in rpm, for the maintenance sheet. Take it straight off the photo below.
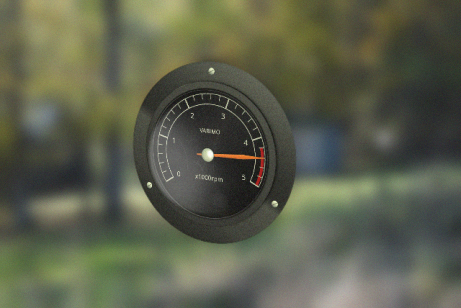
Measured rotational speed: 4400 rpm
